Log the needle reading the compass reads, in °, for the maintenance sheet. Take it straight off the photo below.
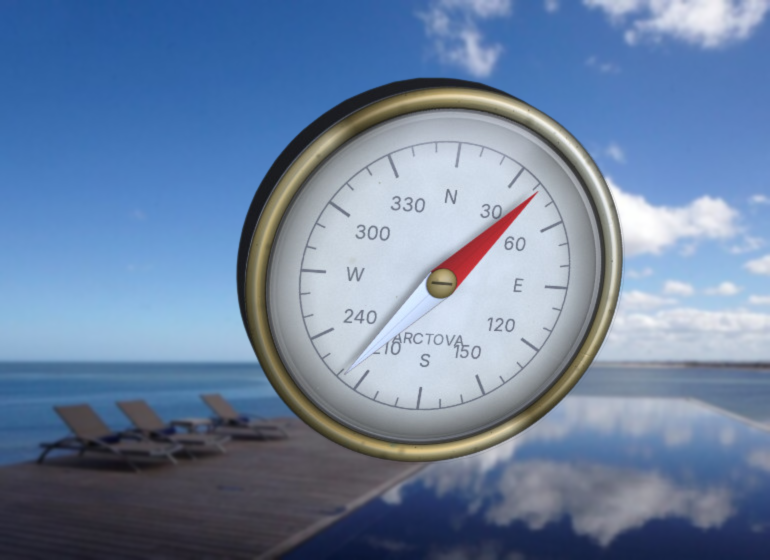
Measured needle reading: 40 °
